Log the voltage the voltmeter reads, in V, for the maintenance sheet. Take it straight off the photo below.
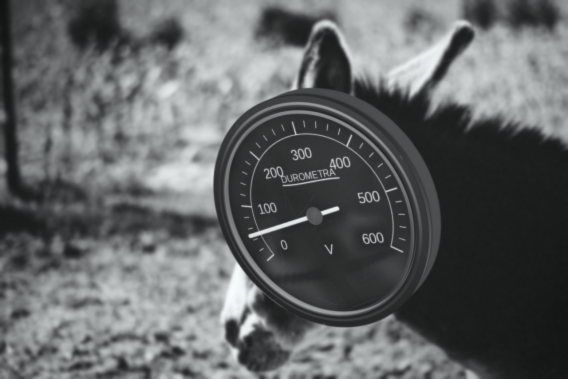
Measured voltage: 50 V
